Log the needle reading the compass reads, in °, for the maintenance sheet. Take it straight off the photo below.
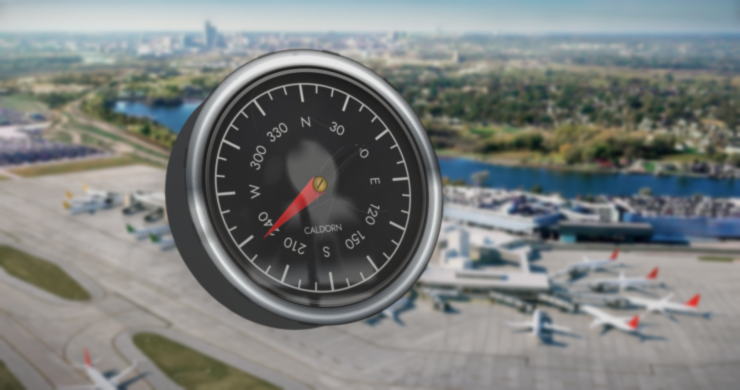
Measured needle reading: 235 °
